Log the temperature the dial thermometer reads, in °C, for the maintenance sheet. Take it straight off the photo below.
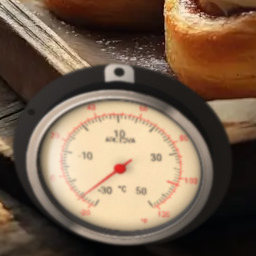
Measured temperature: -25 °C
